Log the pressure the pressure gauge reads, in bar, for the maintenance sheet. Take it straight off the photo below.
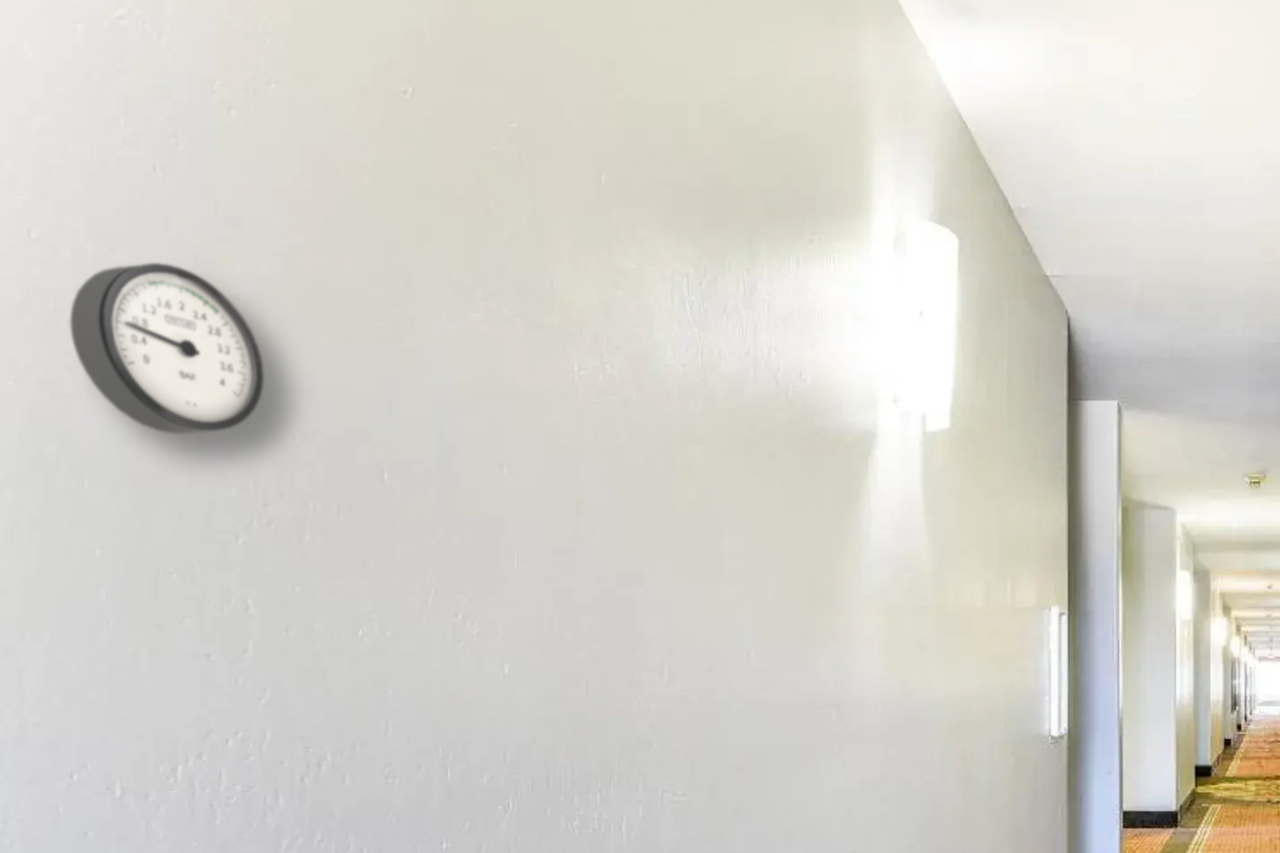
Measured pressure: 0.6 bar
